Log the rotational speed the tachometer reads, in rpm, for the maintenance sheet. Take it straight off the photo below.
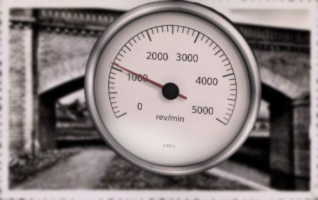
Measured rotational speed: 1100 rpm
